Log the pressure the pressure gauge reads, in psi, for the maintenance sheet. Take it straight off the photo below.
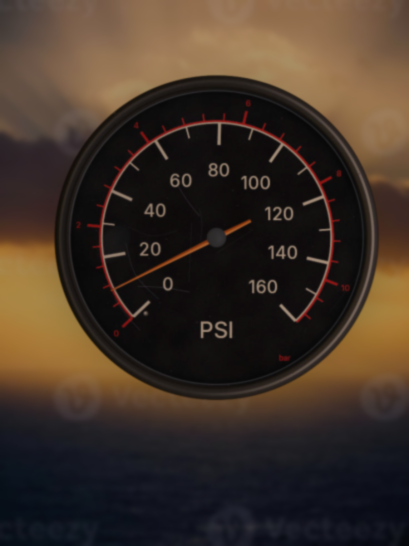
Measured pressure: 10 psi
